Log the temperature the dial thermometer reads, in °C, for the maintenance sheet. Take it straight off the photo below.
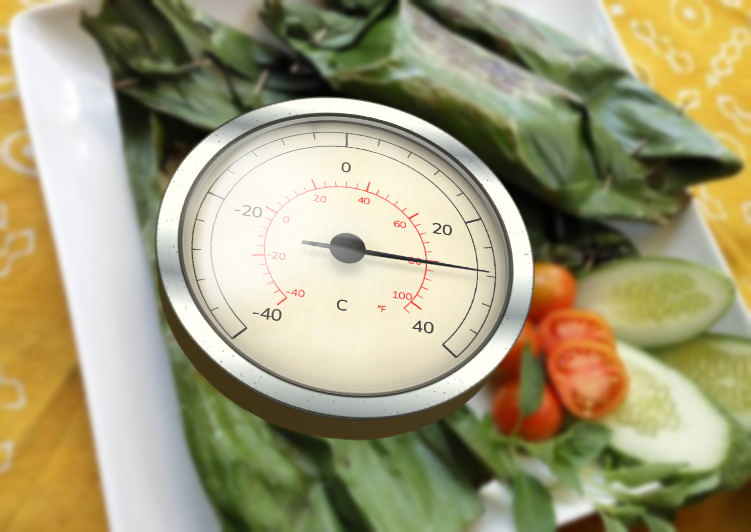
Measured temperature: 28 °C
